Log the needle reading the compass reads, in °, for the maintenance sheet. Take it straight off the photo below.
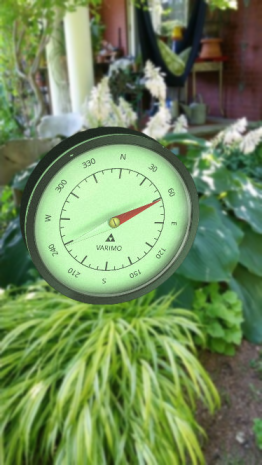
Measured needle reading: 60 °
